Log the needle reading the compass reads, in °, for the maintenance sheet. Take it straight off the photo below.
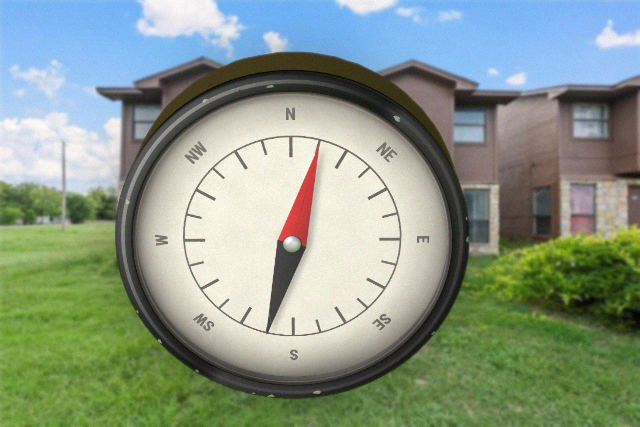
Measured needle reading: 15 °
